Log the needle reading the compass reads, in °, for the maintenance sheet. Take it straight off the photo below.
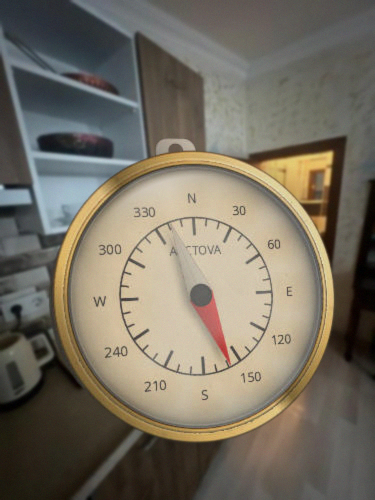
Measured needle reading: 160 °
